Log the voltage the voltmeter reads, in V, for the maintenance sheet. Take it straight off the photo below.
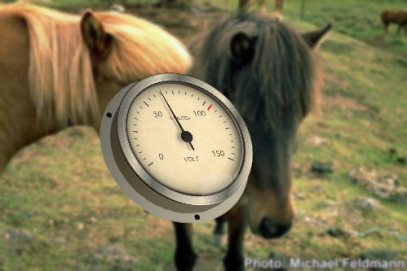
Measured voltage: 65 V
